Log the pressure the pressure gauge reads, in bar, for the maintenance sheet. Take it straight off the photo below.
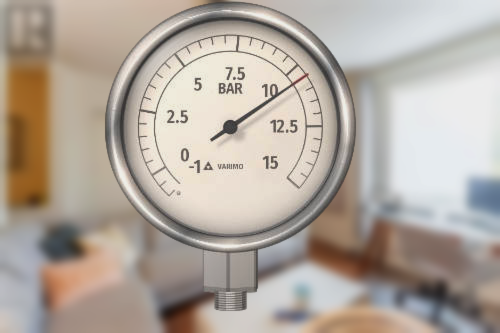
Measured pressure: 10.5 bar
